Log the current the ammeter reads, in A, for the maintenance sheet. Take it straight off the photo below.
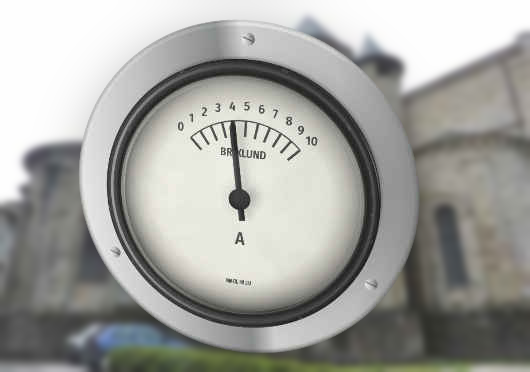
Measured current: 4 A
